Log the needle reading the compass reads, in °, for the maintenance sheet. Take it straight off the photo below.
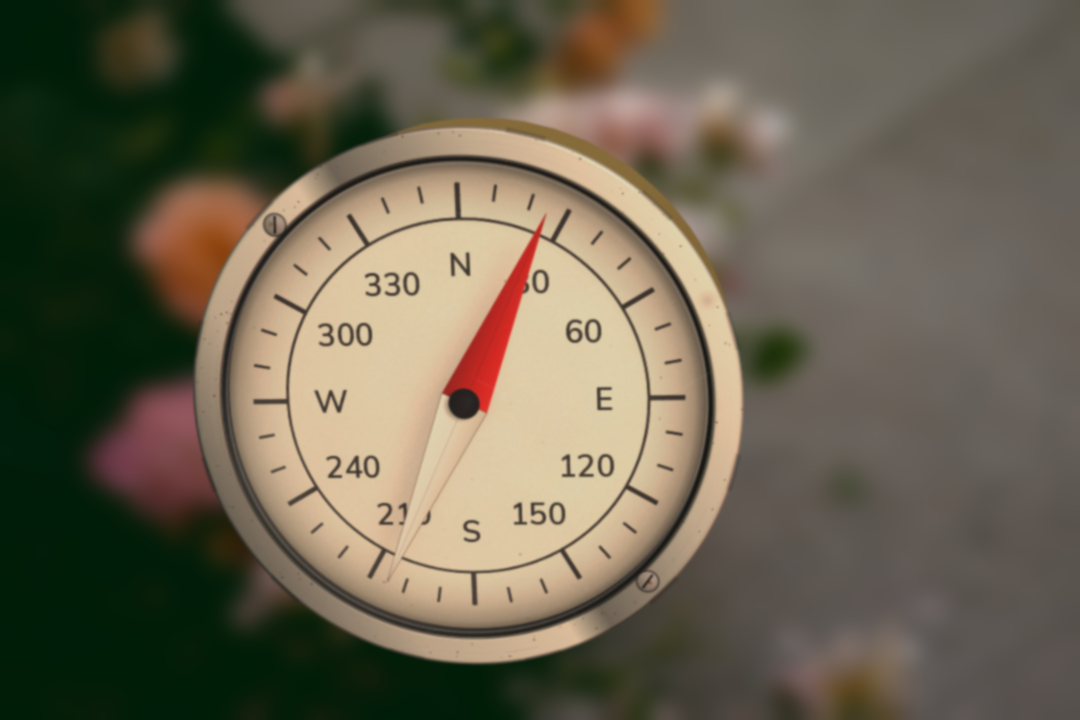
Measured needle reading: 25 °
